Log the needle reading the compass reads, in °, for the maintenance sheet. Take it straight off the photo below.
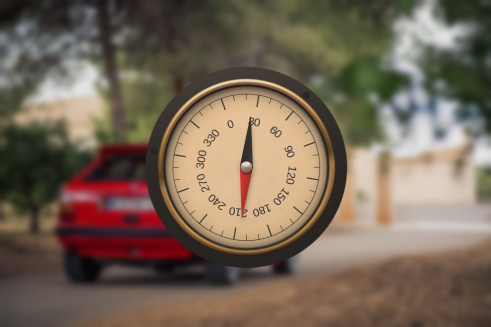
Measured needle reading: 205 °
